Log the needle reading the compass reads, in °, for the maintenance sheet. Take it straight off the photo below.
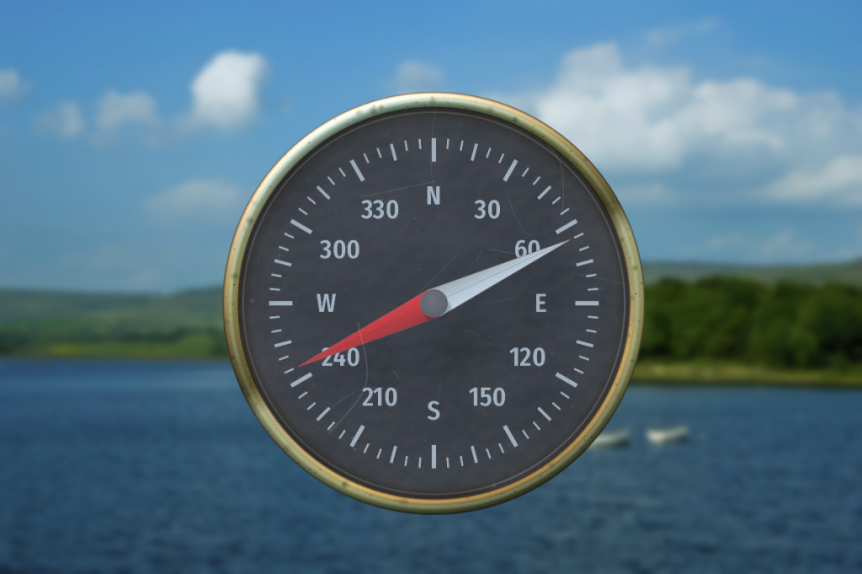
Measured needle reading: 245 °
